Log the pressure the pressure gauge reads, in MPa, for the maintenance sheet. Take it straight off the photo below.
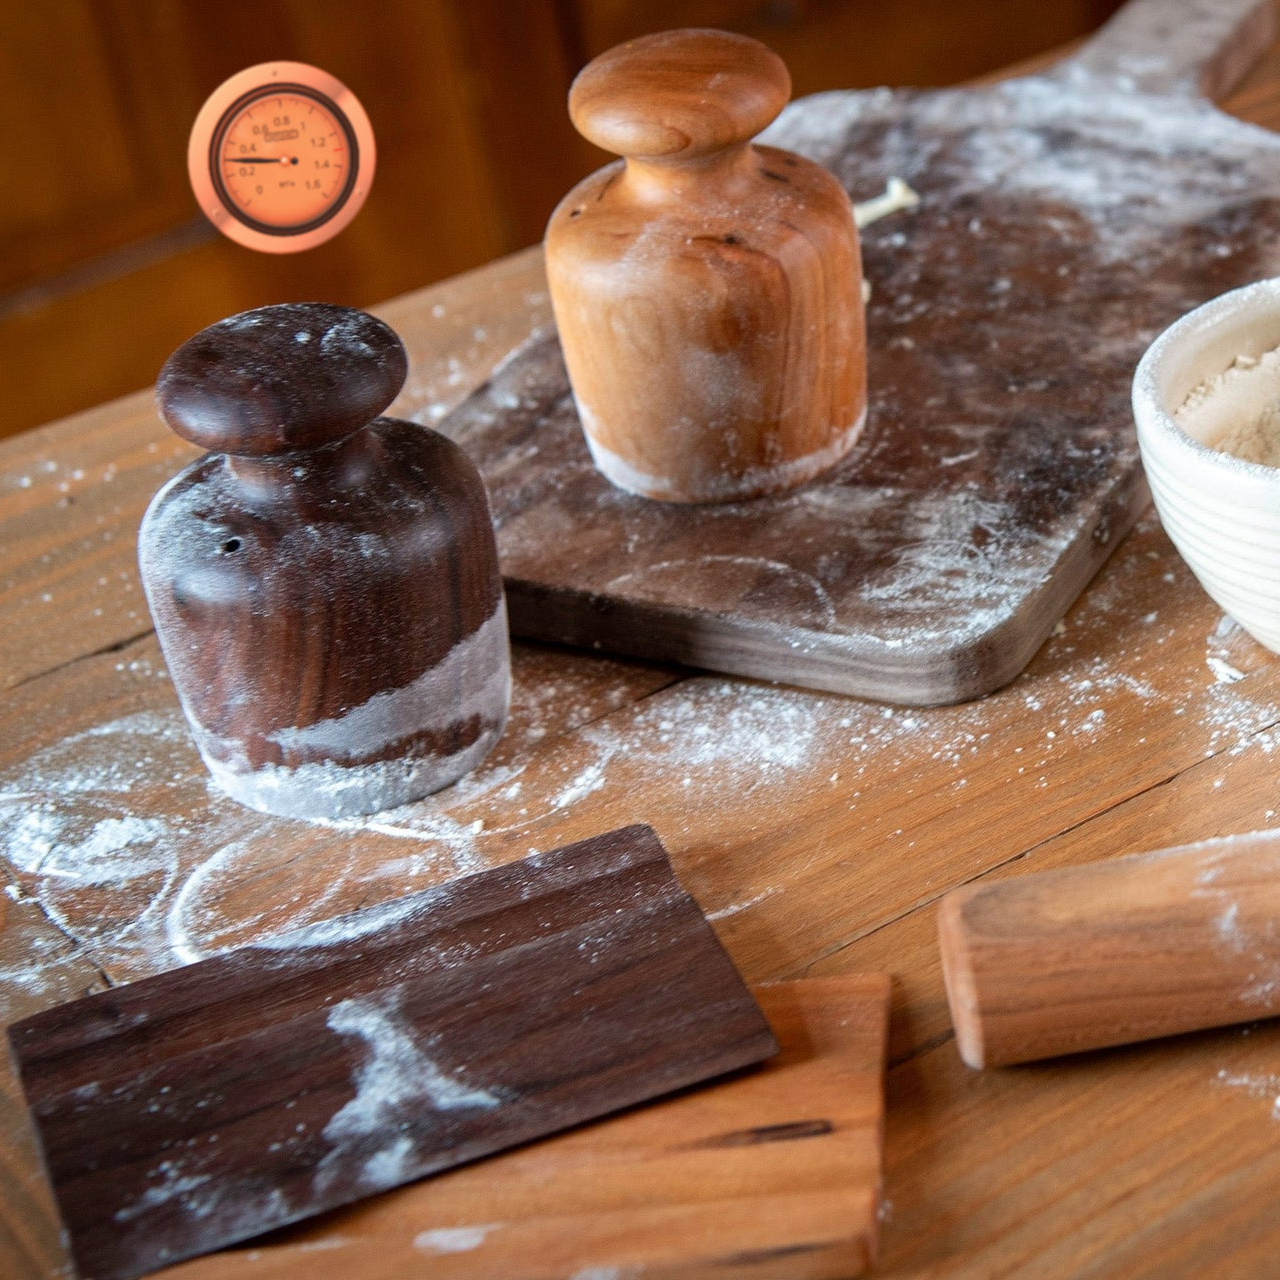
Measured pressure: 0.3 MPa
